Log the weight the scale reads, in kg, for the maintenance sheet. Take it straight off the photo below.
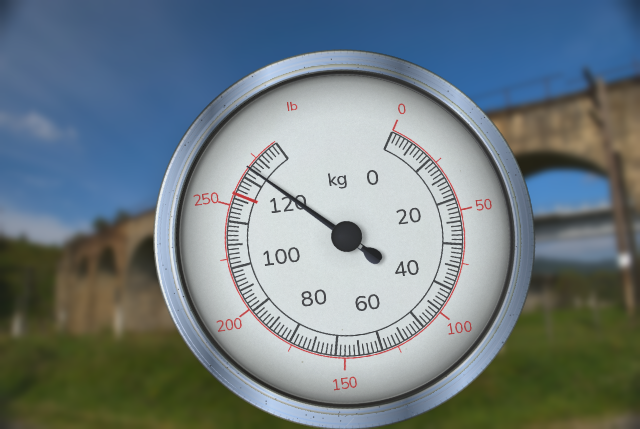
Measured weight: 122 kg
